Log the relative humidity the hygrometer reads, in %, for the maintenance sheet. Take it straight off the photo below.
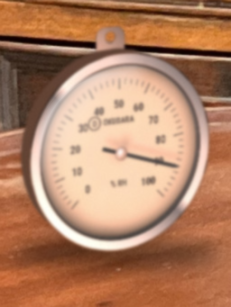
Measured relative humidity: 90 %
